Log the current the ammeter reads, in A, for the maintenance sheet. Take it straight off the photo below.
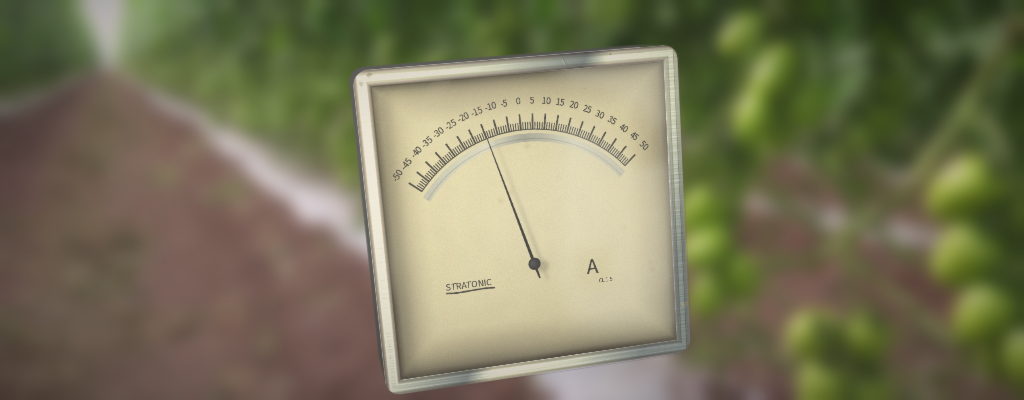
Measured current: -15 A
